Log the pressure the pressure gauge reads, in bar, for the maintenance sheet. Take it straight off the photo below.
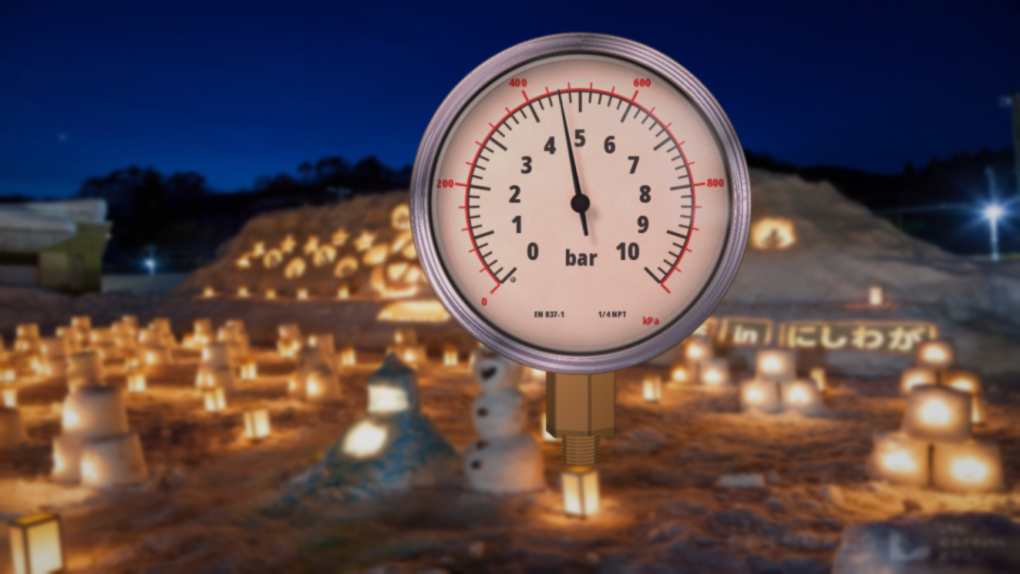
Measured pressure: 4.6 bar
